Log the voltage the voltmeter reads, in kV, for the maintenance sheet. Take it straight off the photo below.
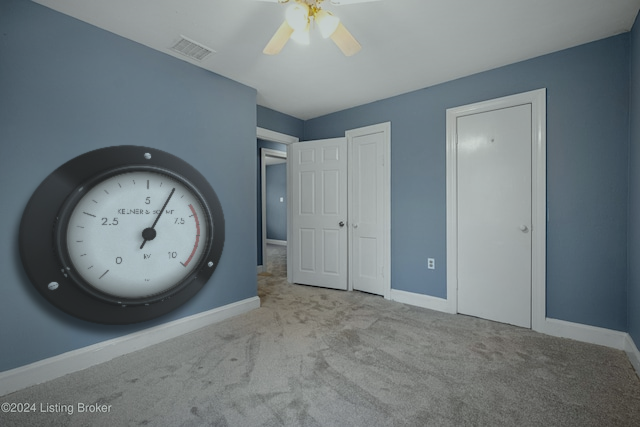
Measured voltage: 6 kV
